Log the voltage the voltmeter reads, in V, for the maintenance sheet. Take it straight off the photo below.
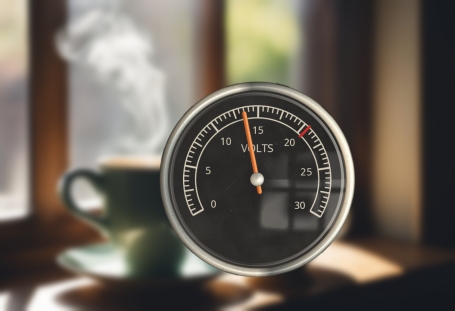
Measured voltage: 13.5 V
